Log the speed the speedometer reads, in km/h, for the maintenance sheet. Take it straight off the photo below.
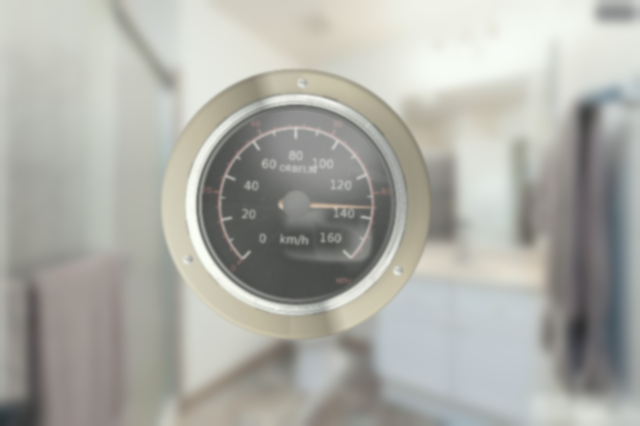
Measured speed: 135 km/h
